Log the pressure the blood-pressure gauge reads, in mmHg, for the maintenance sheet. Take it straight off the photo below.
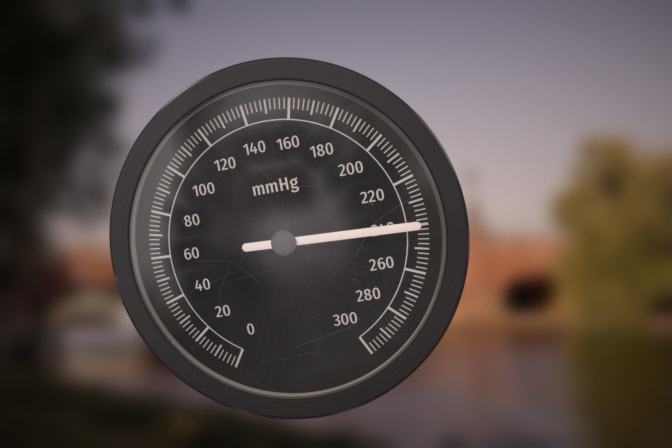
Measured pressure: 240 mmHg
